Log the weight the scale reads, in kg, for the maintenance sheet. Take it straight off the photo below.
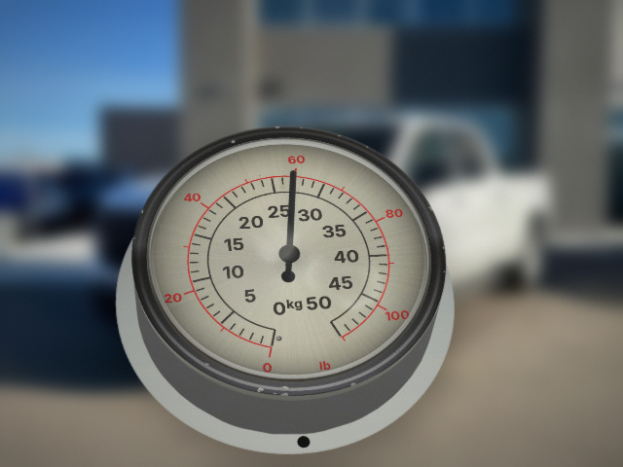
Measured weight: 27 kg
